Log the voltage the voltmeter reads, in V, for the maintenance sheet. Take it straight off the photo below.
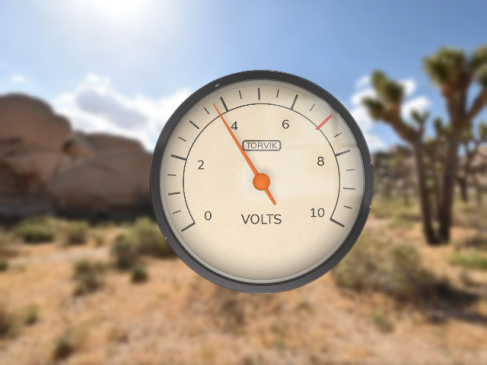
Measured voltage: 3.75 V
